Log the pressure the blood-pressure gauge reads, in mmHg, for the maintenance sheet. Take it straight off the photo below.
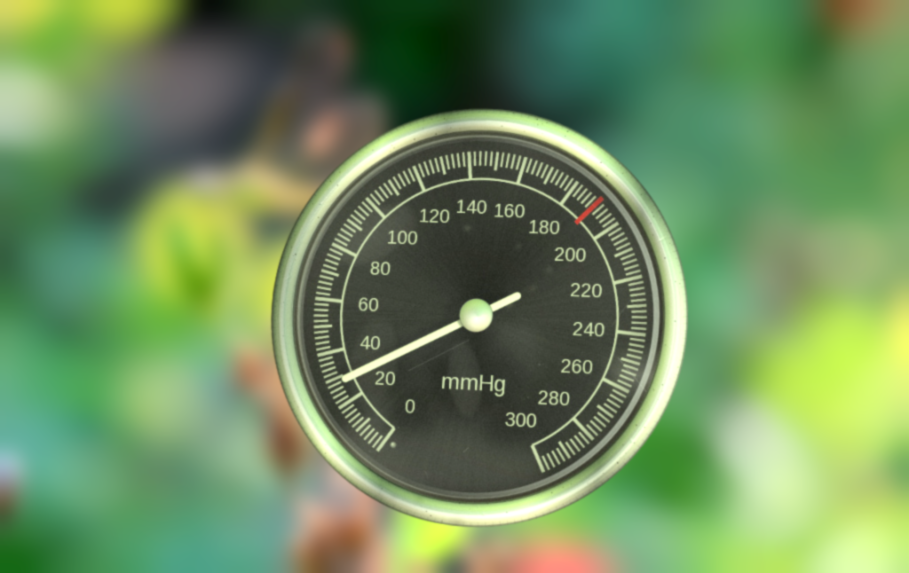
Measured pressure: 28 mmHg
